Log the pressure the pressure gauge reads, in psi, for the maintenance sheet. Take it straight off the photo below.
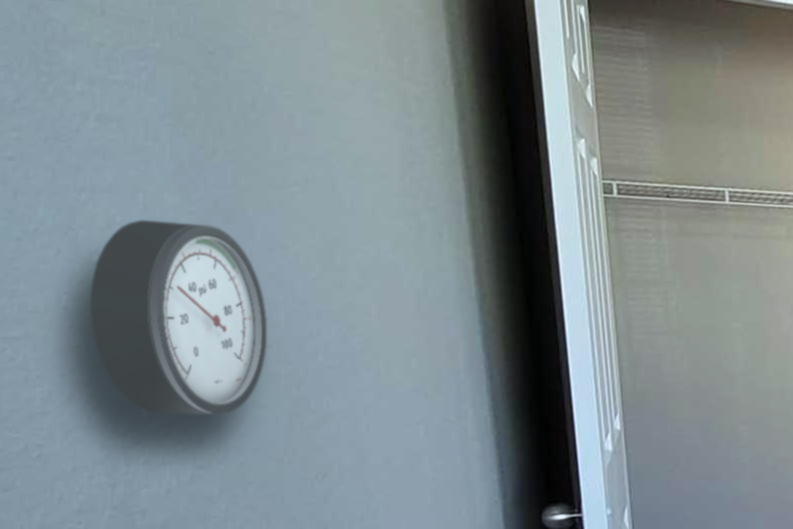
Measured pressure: 30 psi
